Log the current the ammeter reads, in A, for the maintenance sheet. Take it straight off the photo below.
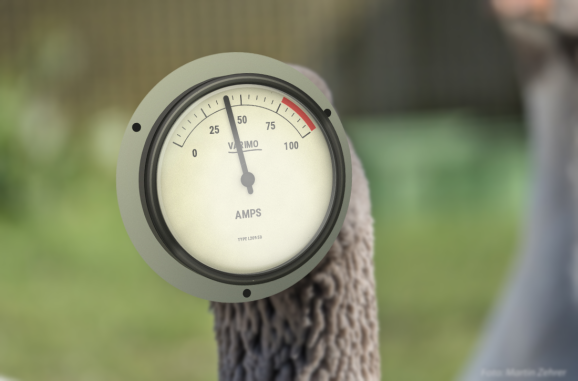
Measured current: 40 A
